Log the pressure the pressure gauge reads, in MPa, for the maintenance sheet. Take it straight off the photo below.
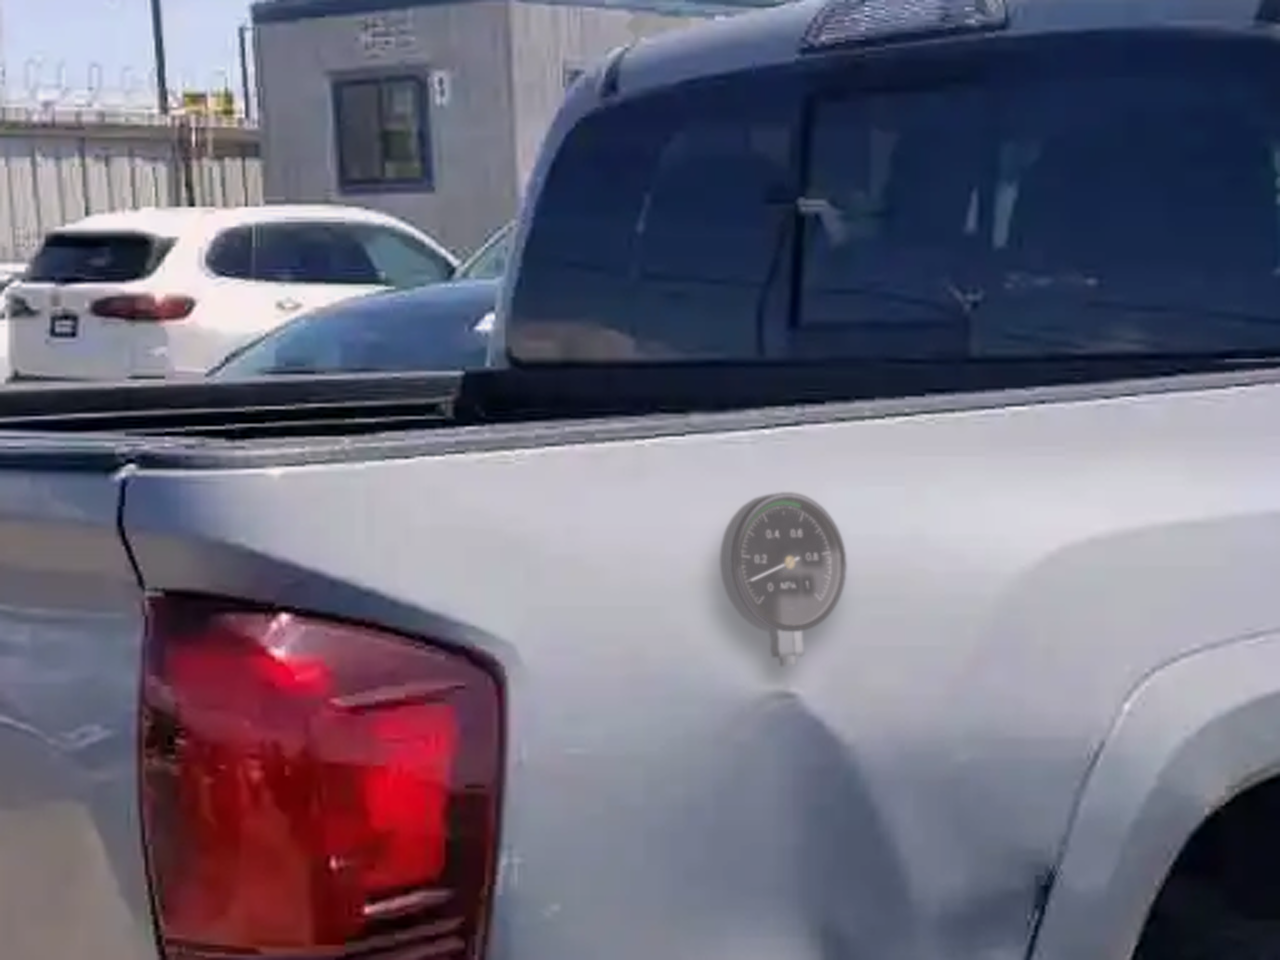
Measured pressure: 0.1 MPa
